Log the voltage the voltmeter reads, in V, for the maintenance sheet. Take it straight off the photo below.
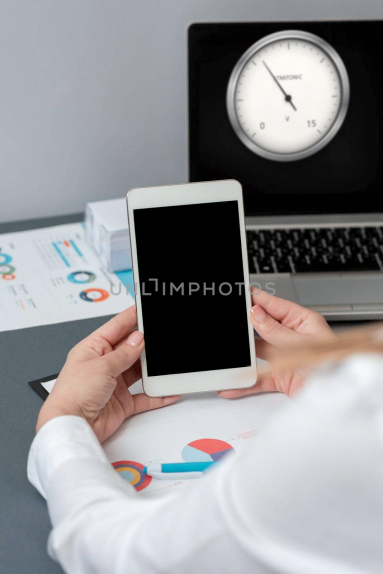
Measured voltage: 5.5 V
